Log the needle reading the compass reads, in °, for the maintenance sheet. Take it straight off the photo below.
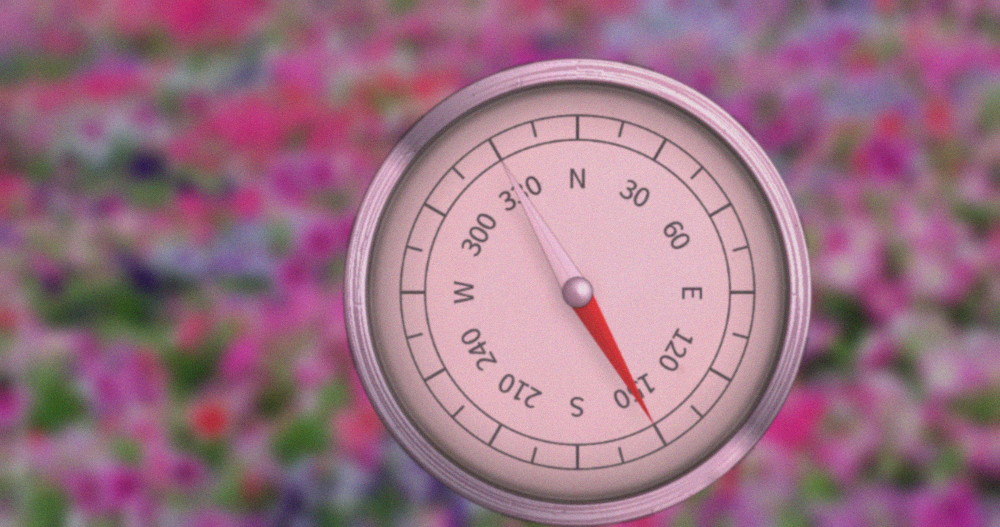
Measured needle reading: 150 °
